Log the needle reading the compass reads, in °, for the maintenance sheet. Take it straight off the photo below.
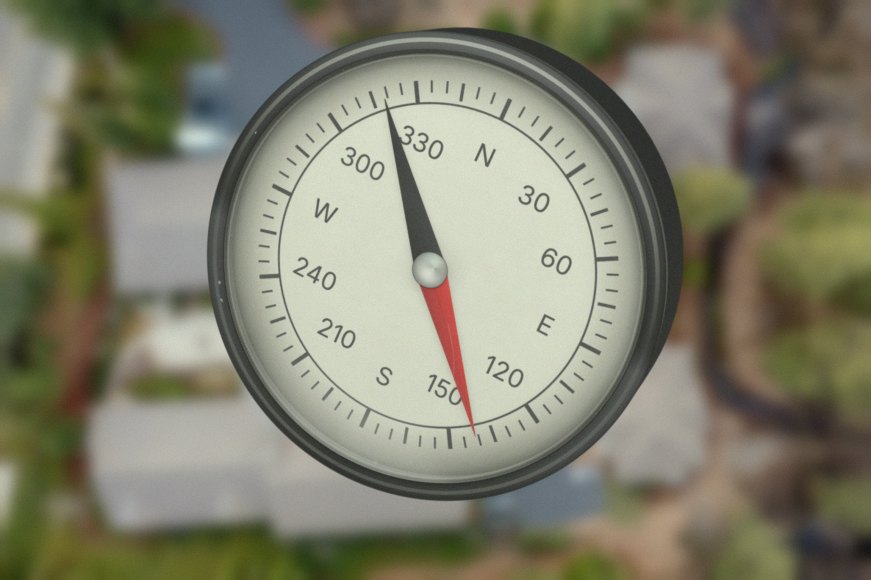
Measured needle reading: 140 °
